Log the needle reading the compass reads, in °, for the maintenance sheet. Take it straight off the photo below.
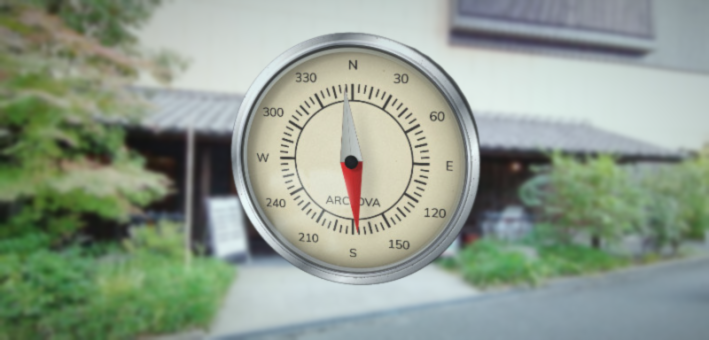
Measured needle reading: 175 °
